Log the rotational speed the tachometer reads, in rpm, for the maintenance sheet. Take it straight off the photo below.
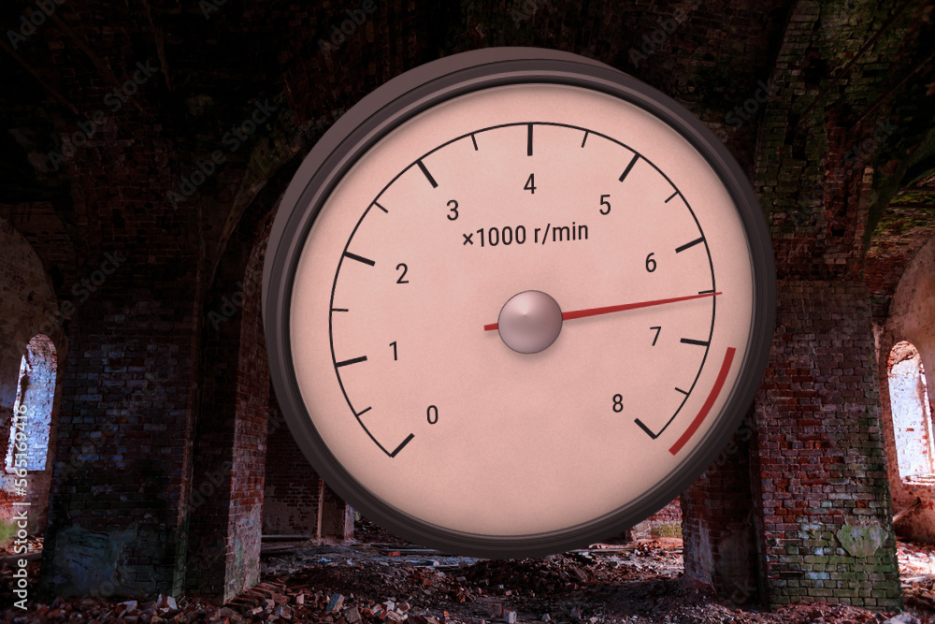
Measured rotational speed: 6500 rpm
